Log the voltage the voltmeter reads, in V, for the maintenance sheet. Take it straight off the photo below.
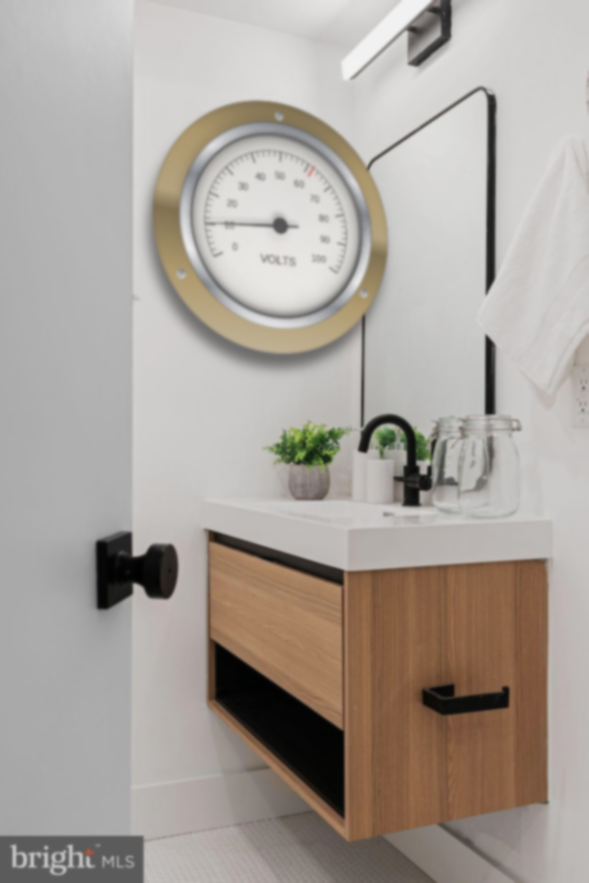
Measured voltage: 10 V
